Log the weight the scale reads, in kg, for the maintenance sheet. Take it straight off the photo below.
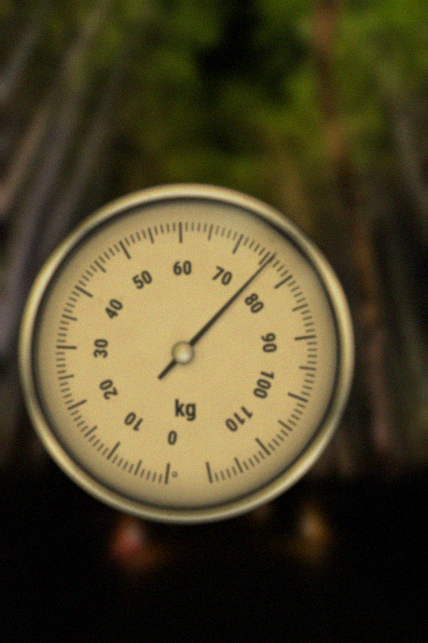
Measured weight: 76 kg
